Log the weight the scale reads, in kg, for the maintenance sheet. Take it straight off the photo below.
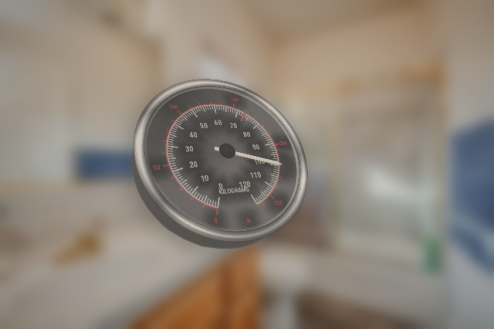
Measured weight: 100 kg
